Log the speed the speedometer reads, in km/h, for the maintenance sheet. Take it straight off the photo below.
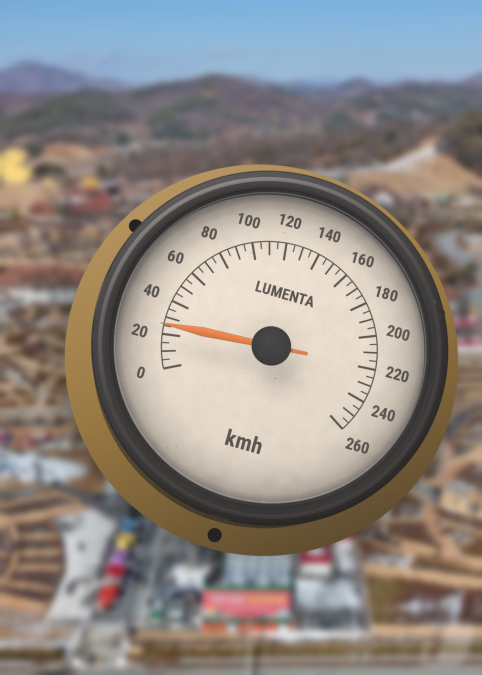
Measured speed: 25 km/h
